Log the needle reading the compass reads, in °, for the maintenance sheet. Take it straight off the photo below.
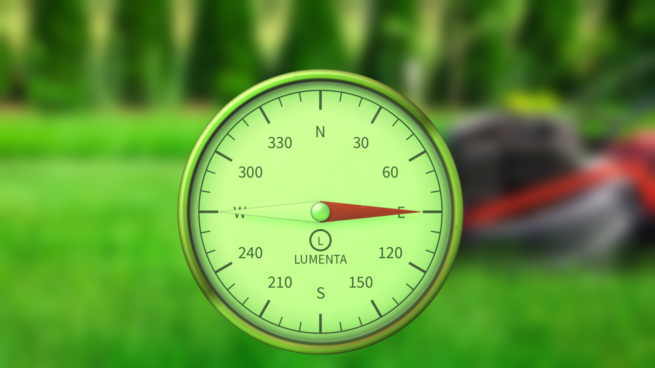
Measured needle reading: 90 °
